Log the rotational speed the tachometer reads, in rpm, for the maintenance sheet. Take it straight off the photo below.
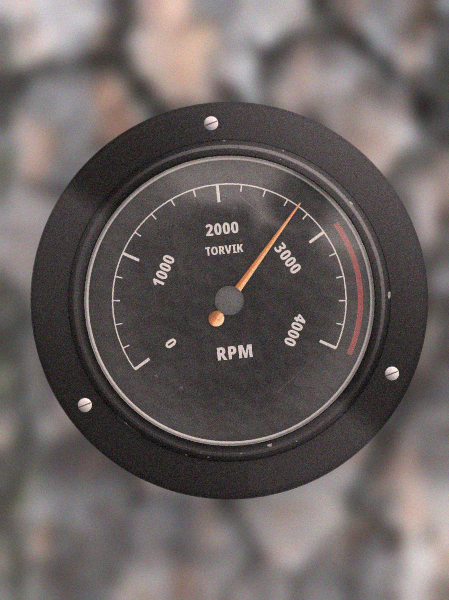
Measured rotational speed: 2700 rpm
